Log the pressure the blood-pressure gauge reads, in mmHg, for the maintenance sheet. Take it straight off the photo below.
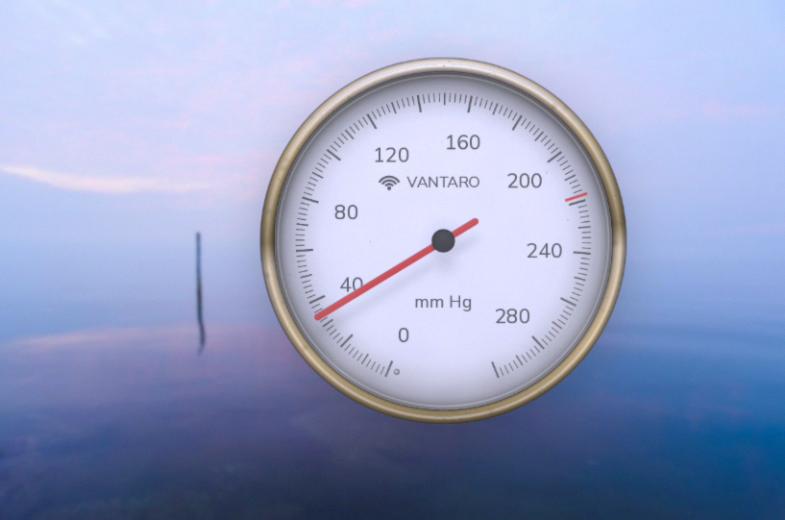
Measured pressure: 34 mmHg
